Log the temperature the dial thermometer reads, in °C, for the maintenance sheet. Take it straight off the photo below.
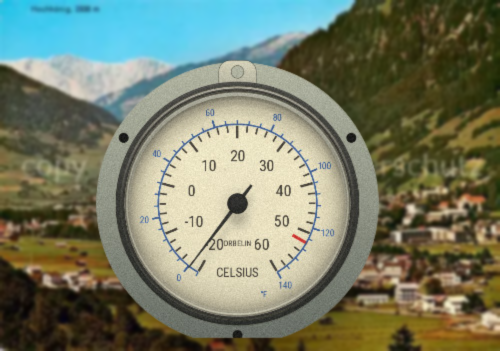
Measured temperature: -18 °C
